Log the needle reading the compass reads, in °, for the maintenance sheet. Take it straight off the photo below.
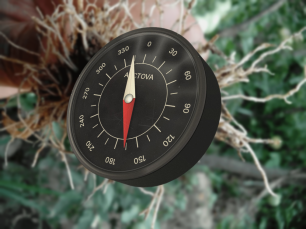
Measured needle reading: 165 °
